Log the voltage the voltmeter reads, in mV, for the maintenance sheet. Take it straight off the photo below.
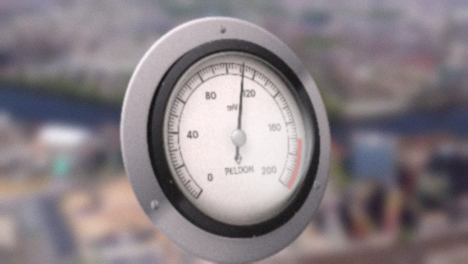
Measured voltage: 110 mV
